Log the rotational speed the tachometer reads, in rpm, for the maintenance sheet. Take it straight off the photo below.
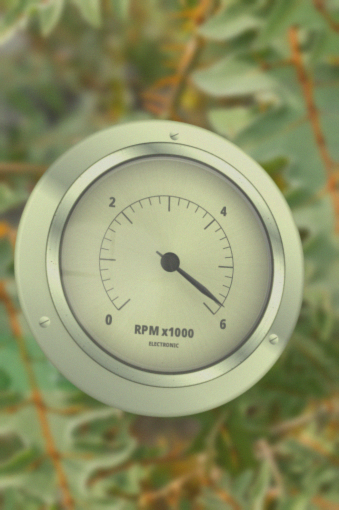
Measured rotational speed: 5800 rpm
